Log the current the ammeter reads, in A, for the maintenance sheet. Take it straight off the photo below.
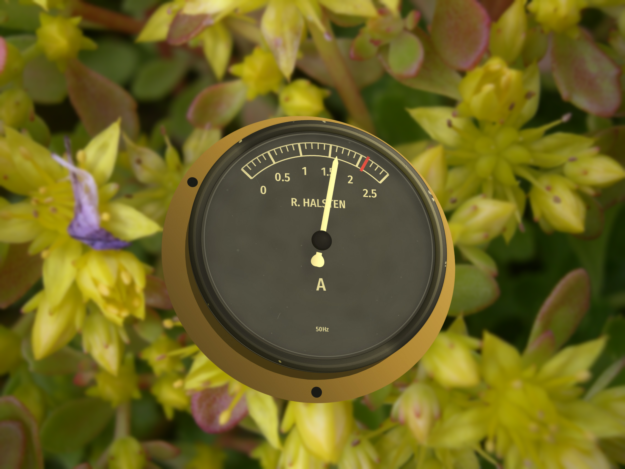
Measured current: 1.6 A
